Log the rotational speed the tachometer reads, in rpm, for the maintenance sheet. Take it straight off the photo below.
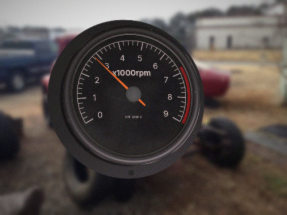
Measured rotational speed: 2800 rpm
